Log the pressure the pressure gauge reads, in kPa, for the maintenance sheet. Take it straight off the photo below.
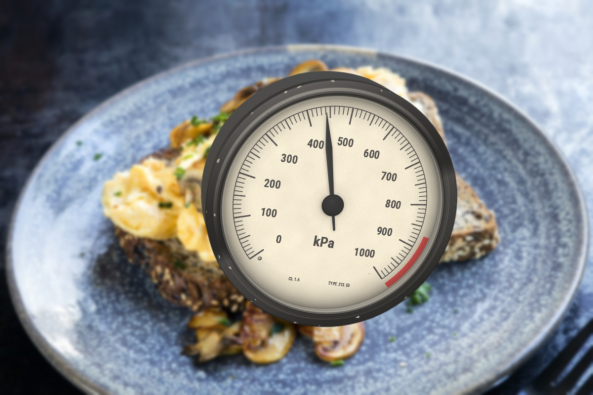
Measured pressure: 440 kPa
